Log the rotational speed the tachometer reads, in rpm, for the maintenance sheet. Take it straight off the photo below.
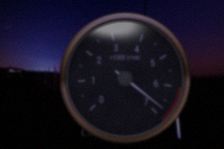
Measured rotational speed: 6750 rpm
